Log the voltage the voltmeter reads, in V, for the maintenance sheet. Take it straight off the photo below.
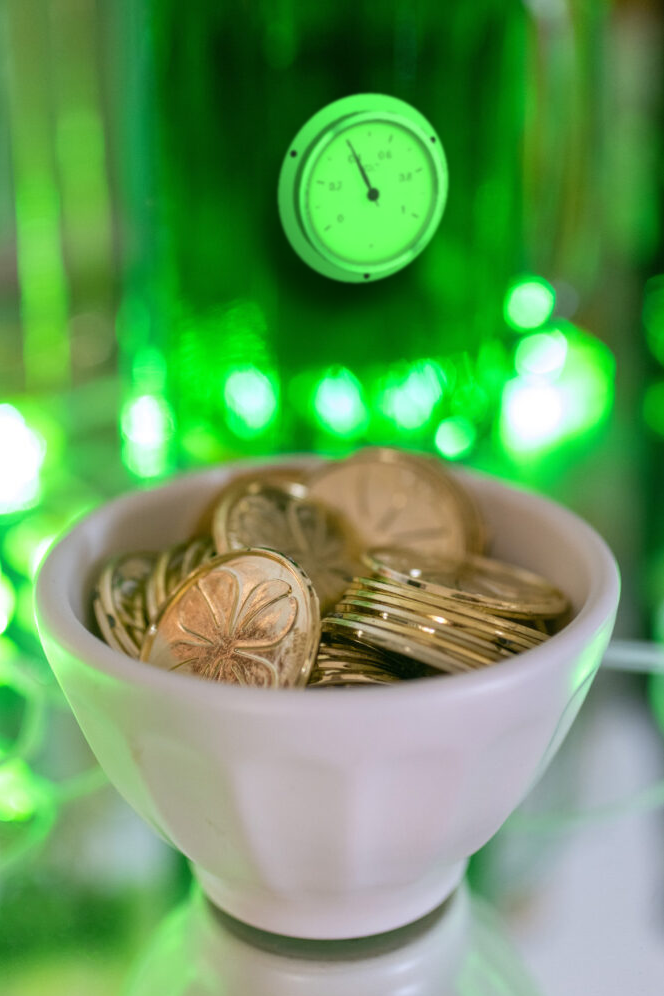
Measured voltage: 0.4 V
